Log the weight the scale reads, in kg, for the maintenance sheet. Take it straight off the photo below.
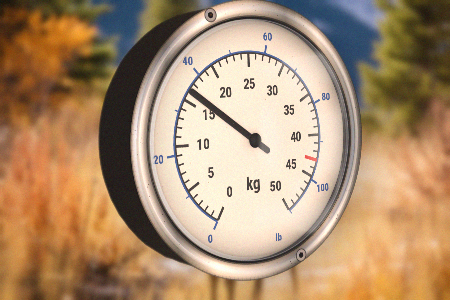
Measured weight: 16 kg
